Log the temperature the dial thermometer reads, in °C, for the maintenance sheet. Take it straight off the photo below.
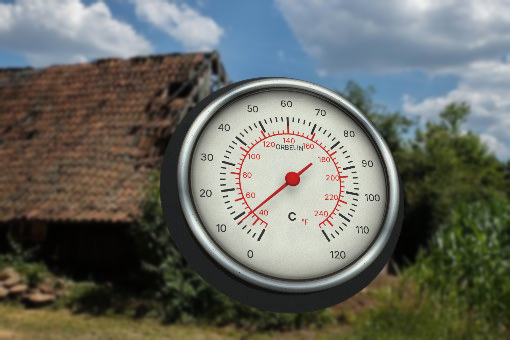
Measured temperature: 8 °C
